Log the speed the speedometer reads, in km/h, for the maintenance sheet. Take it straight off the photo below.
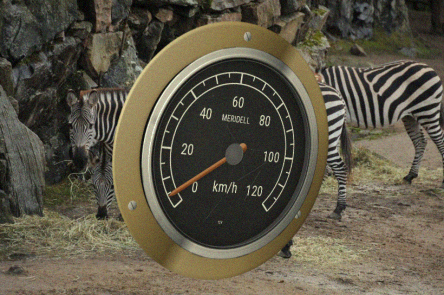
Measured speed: 5 km/h
